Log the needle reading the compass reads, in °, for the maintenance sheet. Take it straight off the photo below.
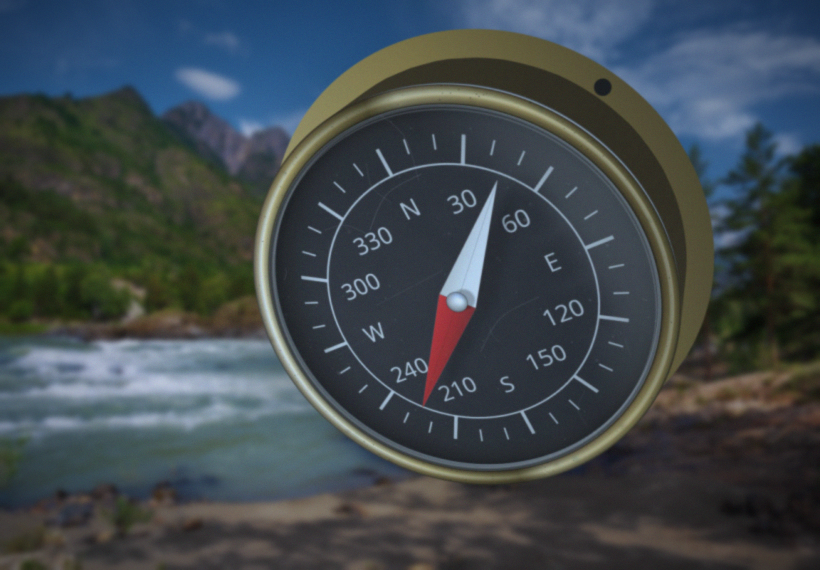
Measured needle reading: 225 °
